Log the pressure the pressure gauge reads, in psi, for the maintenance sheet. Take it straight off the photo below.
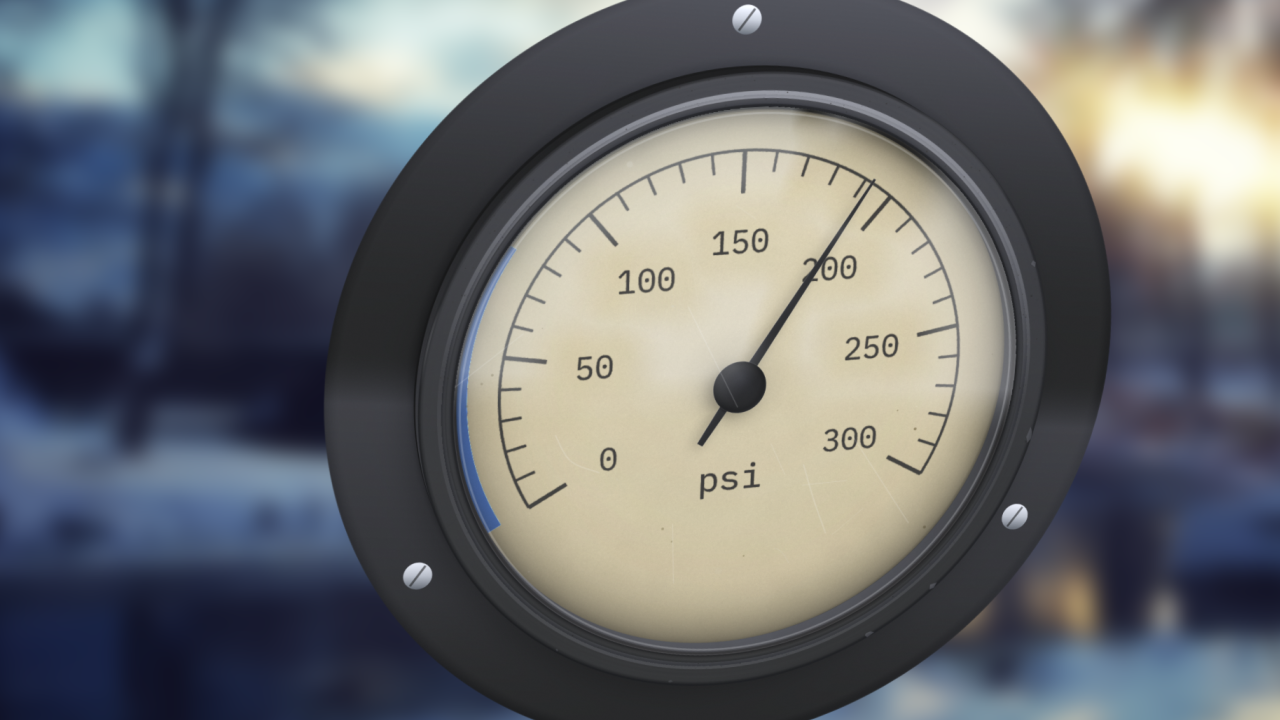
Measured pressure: 190 psi
